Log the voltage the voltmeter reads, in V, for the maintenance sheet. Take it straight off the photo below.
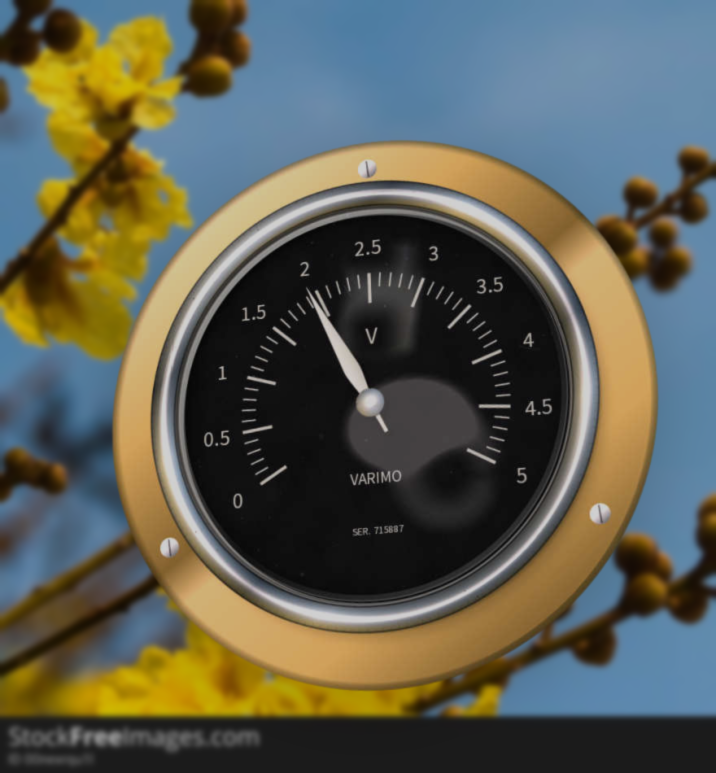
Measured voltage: 1.95 V
